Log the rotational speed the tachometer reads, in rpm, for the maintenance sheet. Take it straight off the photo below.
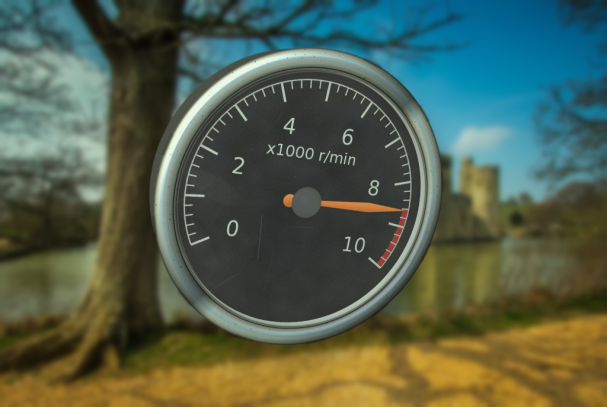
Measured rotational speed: 8600 rpm
